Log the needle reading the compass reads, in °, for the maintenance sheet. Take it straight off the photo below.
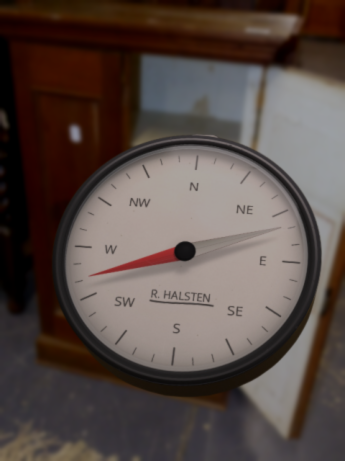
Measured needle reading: 250 °
